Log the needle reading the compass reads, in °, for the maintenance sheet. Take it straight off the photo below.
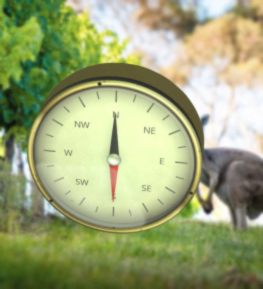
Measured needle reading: 180 °
